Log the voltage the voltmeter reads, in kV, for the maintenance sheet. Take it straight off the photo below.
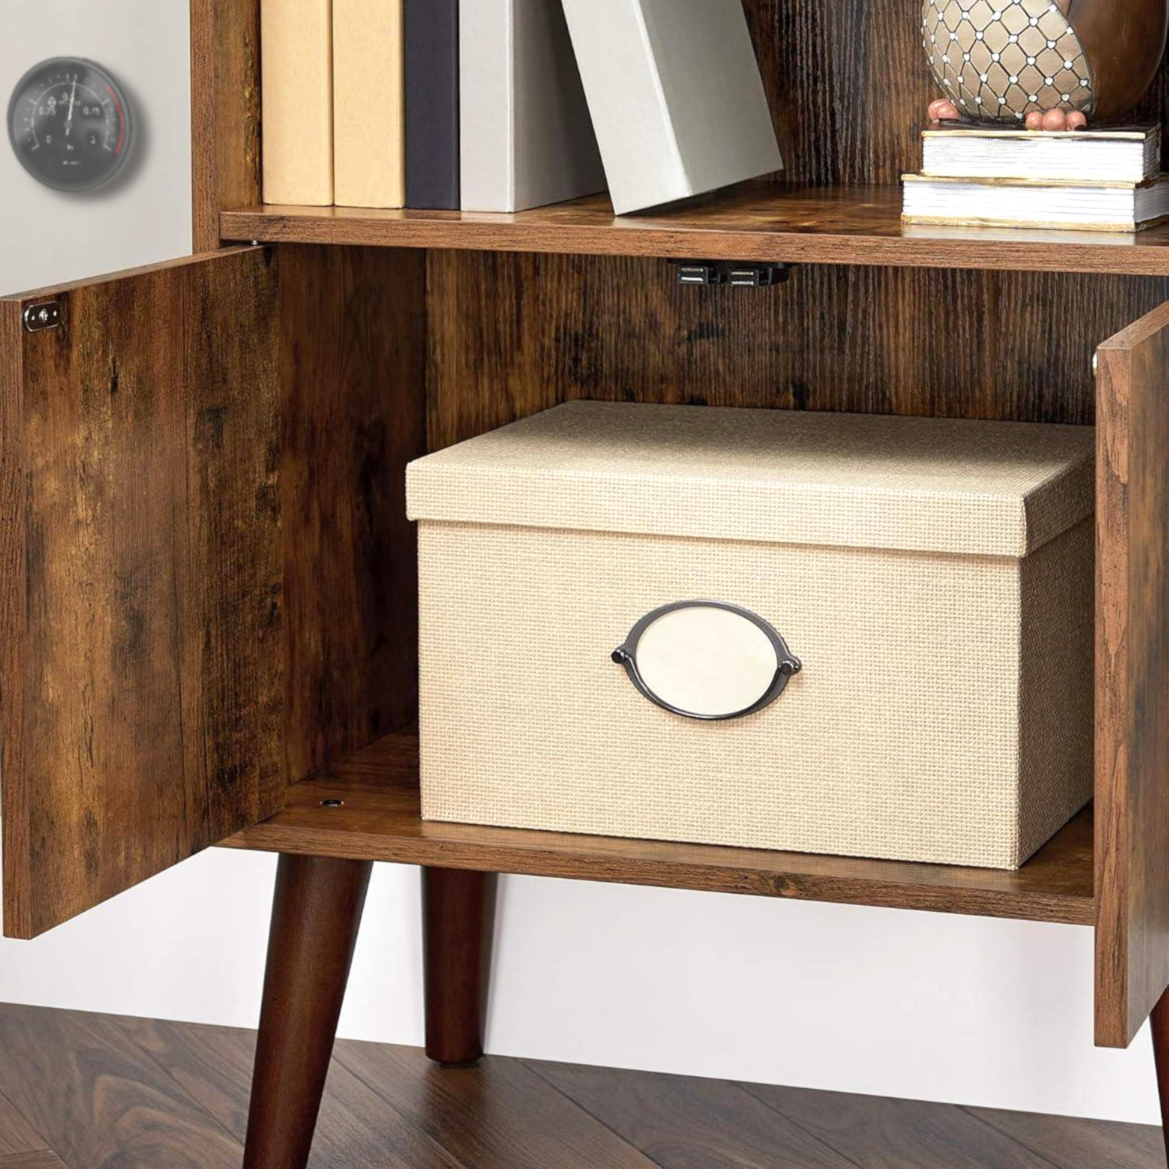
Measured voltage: 0.55 kV
